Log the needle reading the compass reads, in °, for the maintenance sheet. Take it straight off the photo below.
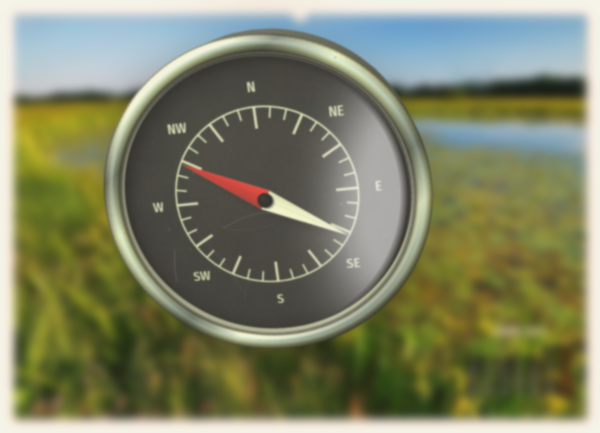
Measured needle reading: 300 °
